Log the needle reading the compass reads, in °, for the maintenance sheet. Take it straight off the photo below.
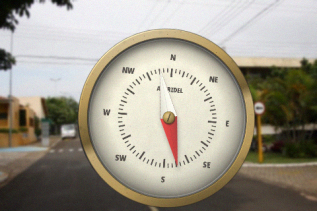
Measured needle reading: 165 °
